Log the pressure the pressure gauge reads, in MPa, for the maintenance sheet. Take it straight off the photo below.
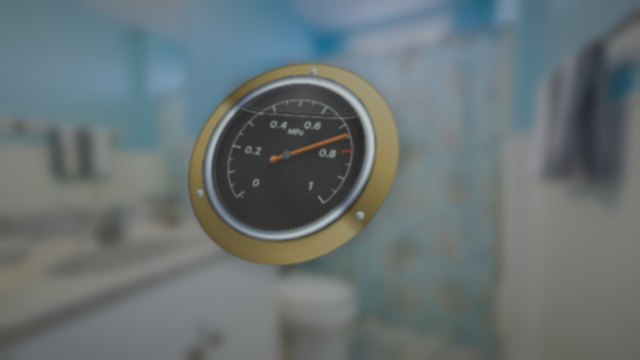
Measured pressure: 0.75 MPa
